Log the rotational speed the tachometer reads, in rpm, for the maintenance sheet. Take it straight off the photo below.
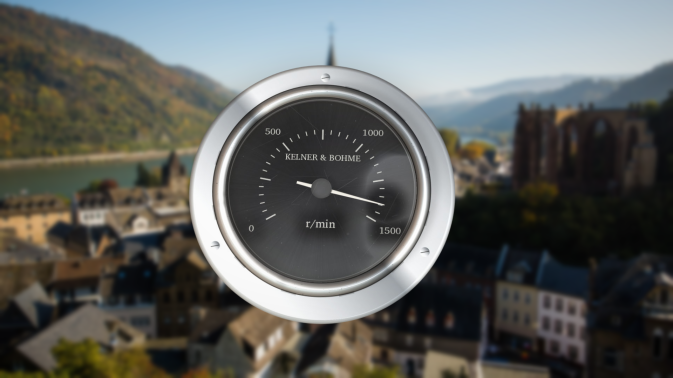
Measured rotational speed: 1400 rpm
